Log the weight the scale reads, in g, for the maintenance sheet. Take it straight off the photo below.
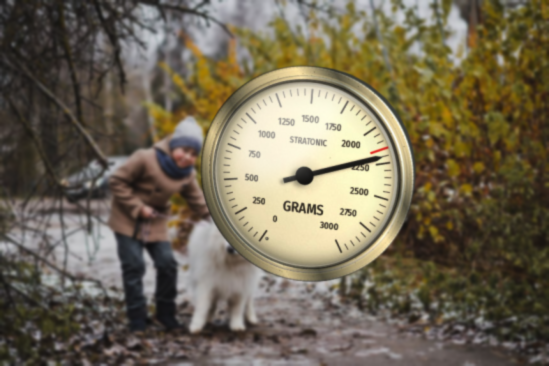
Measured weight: 2200 g
